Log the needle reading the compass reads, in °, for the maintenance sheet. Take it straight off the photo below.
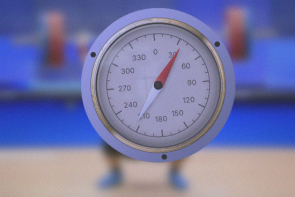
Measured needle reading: 35 °
